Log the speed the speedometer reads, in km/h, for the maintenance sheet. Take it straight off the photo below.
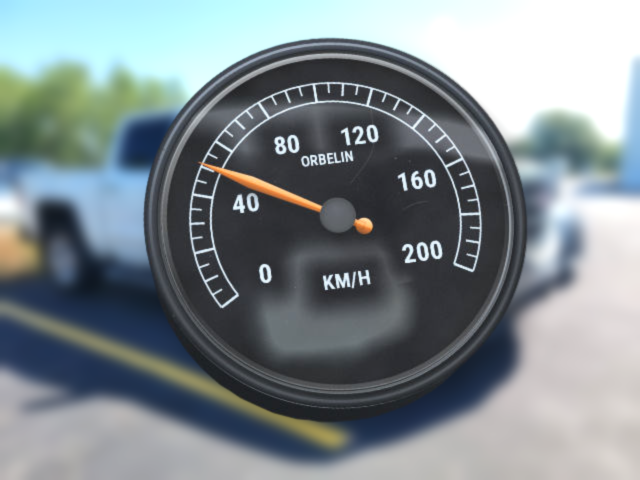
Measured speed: 50 km/h
